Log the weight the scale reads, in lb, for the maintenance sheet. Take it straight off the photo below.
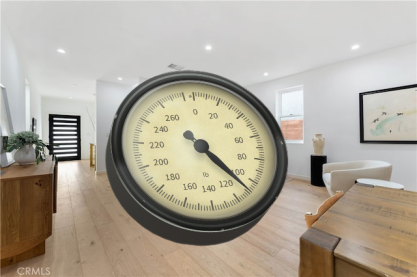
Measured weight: 110 lb
